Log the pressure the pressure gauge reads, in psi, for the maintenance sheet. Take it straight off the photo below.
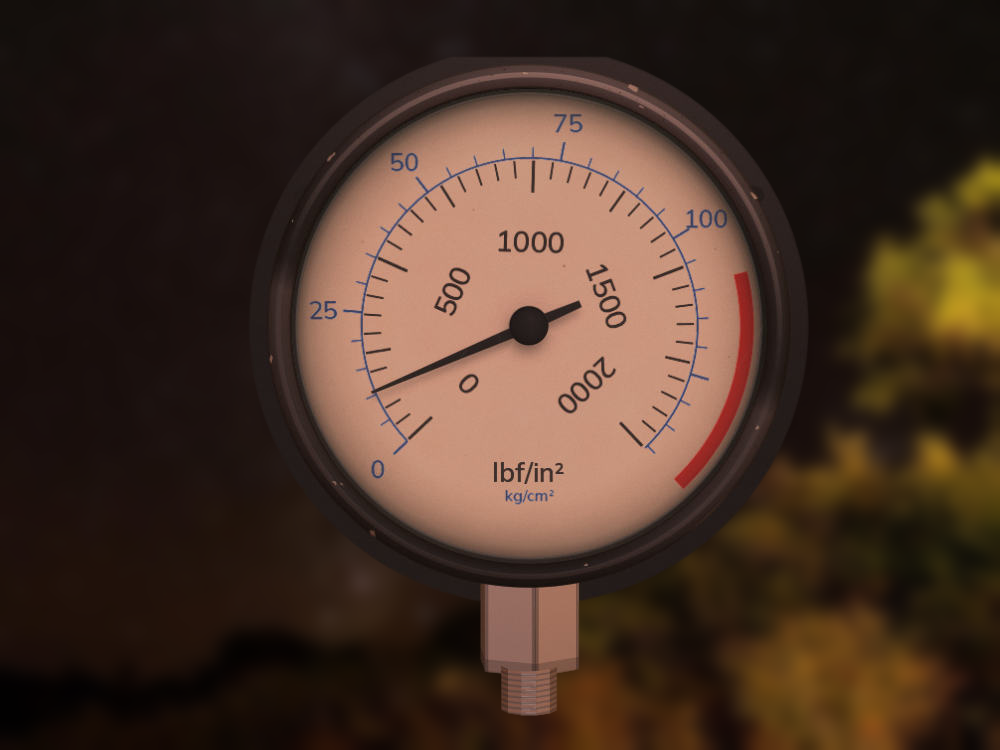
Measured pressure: 150 psi
